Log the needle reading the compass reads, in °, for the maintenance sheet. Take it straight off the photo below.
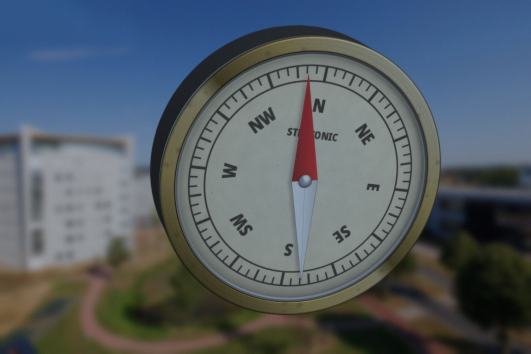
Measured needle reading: 350 °
